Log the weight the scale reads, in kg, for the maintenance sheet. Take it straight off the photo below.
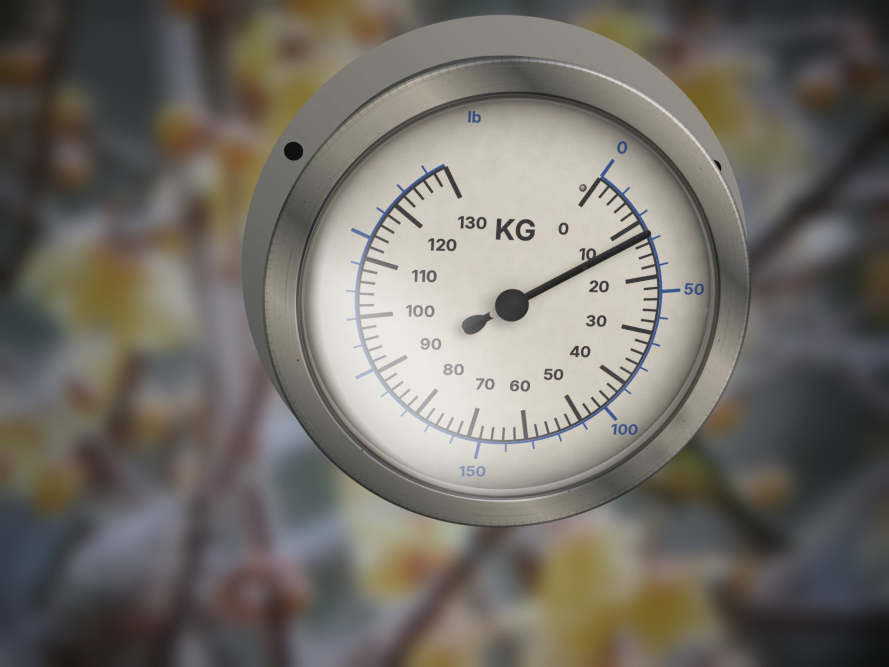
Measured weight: 12 kg
